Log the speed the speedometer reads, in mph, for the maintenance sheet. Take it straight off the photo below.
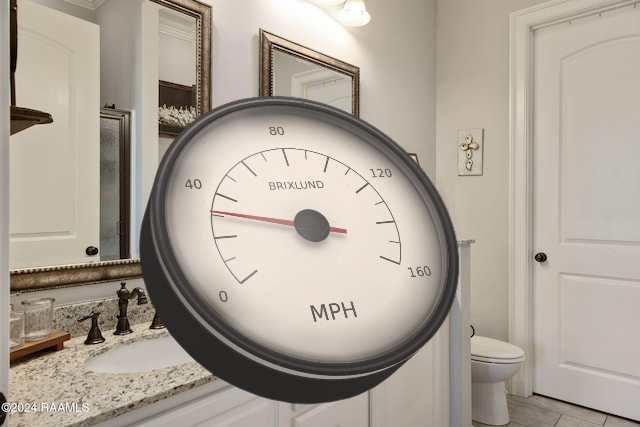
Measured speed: 30 mph
